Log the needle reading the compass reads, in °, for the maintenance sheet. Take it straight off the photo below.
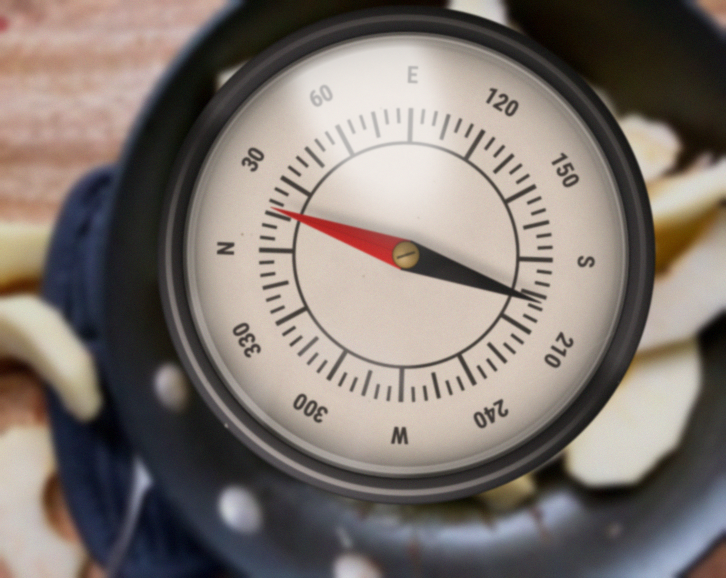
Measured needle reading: 17.5 °
